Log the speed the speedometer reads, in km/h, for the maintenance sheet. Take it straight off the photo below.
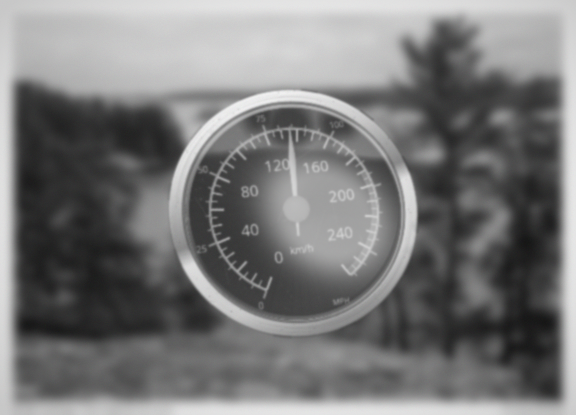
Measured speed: 135 km/h
